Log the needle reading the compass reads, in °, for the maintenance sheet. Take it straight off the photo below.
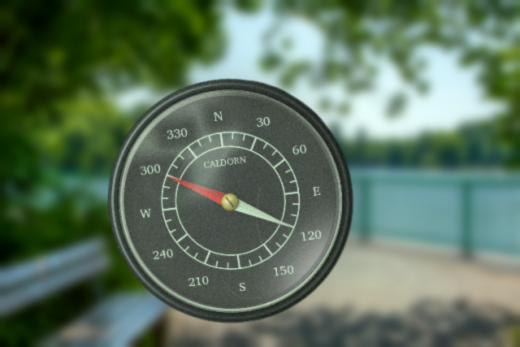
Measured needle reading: 300 °
